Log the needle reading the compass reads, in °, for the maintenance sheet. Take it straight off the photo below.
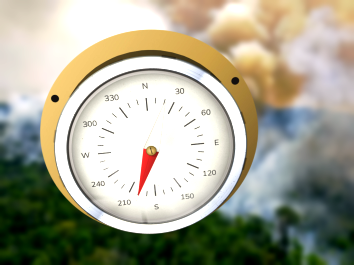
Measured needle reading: 200 °
